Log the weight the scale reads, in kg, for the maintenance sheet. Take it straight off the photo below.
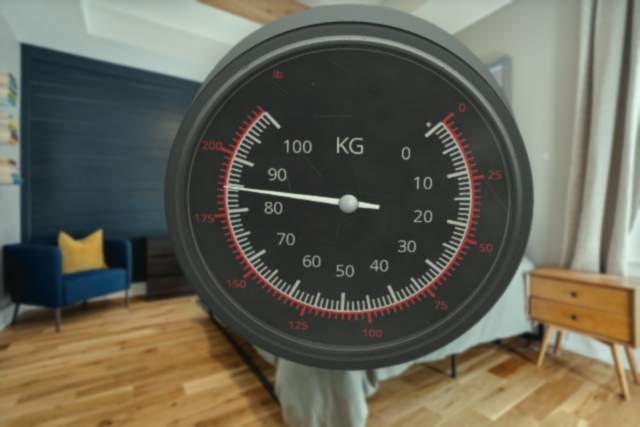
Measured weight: 85 kg
